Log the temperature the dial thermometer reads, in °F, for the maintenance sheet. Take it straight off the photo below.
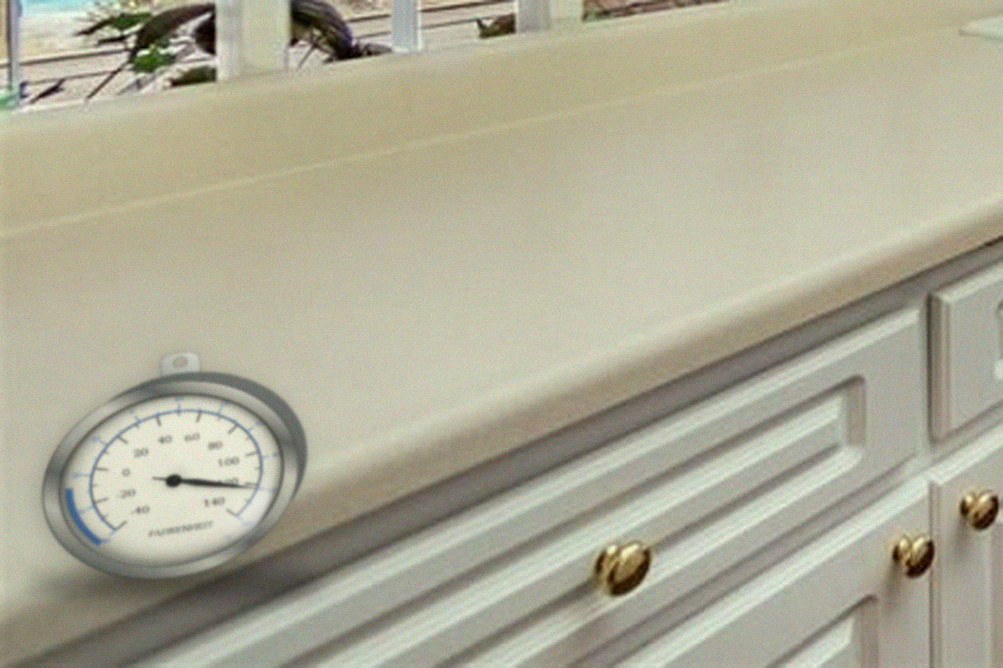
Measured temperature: 120 °F
